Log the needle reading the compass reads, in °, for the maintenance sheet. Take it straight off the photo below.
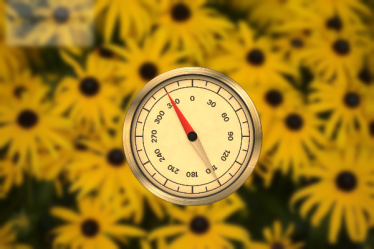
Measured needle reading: 330 °
